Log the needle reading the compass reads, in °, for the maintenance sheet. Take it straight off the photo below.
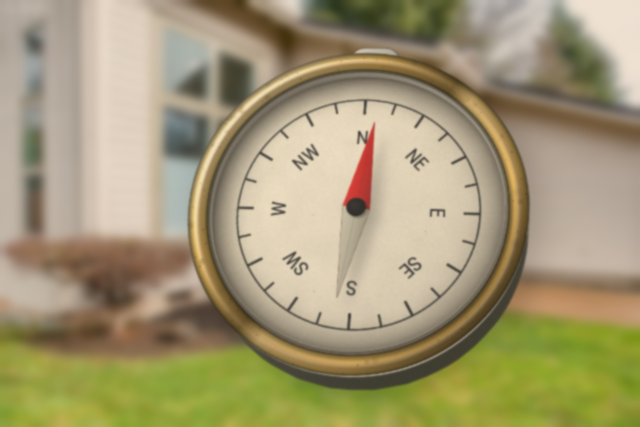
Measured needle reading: 7.5 °
